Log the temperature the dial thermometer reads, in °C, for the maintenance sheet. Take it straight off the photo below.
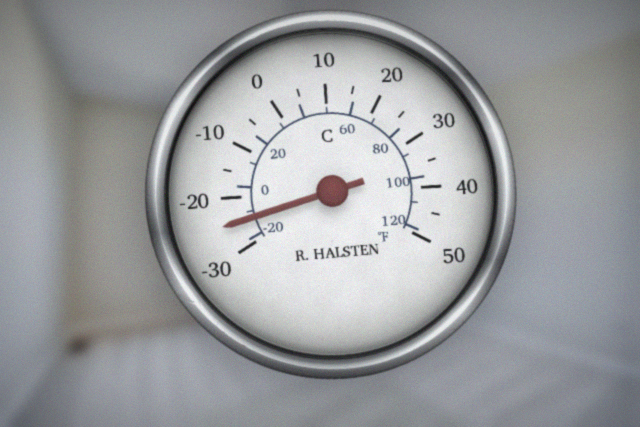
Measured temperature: -25 °C
